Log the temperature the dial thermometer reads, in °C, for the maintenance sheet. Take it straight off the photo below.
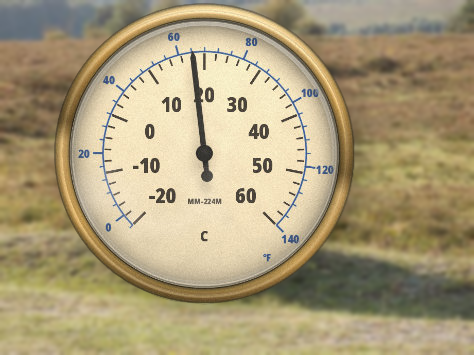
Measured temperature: 18 °C
